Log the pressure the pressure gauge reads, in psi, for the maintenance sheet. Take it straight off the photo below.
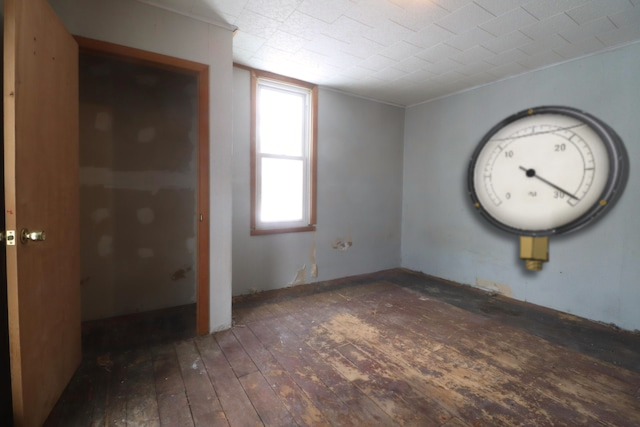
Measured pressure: 29 psi
